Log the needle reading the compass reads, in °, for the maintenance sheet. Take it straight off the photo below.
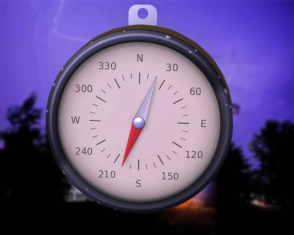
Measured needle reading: 200 °
